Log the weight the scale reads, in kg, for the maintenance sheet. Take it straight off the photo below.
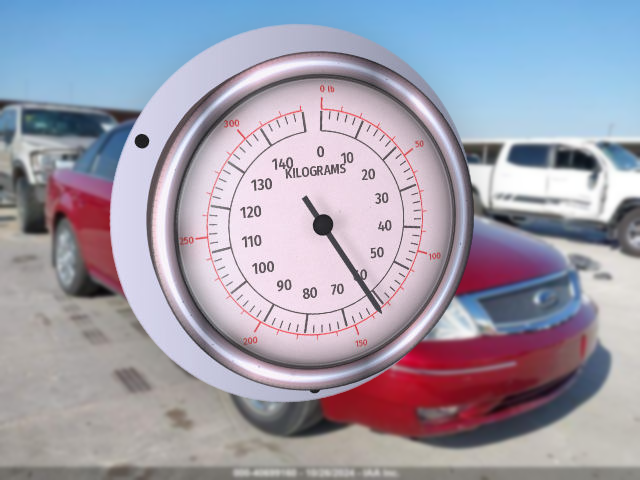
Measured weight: 62 kg
